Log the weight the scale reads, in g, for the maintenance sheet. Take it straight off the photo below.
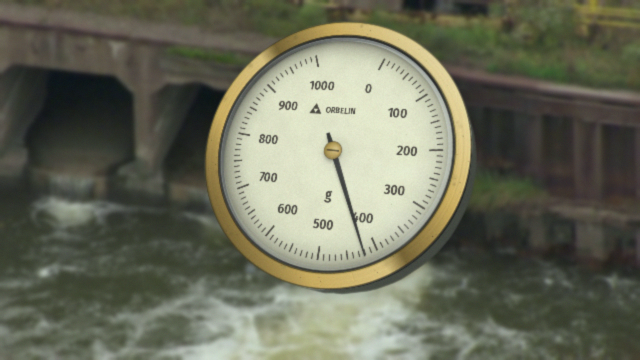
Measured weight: 420 g
